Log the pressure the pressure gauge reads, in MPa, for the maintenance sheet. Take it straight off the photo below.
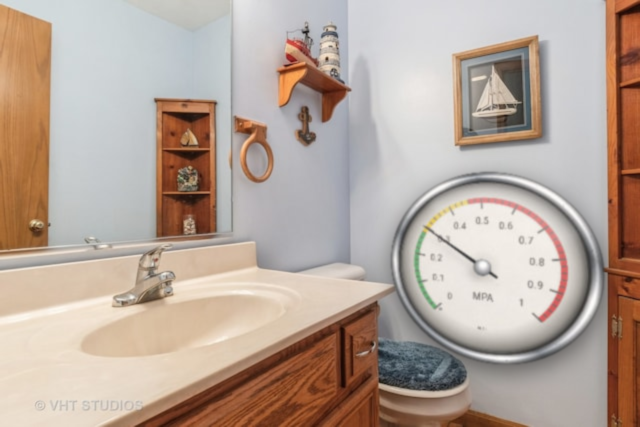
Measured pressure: 0.3 MPa
